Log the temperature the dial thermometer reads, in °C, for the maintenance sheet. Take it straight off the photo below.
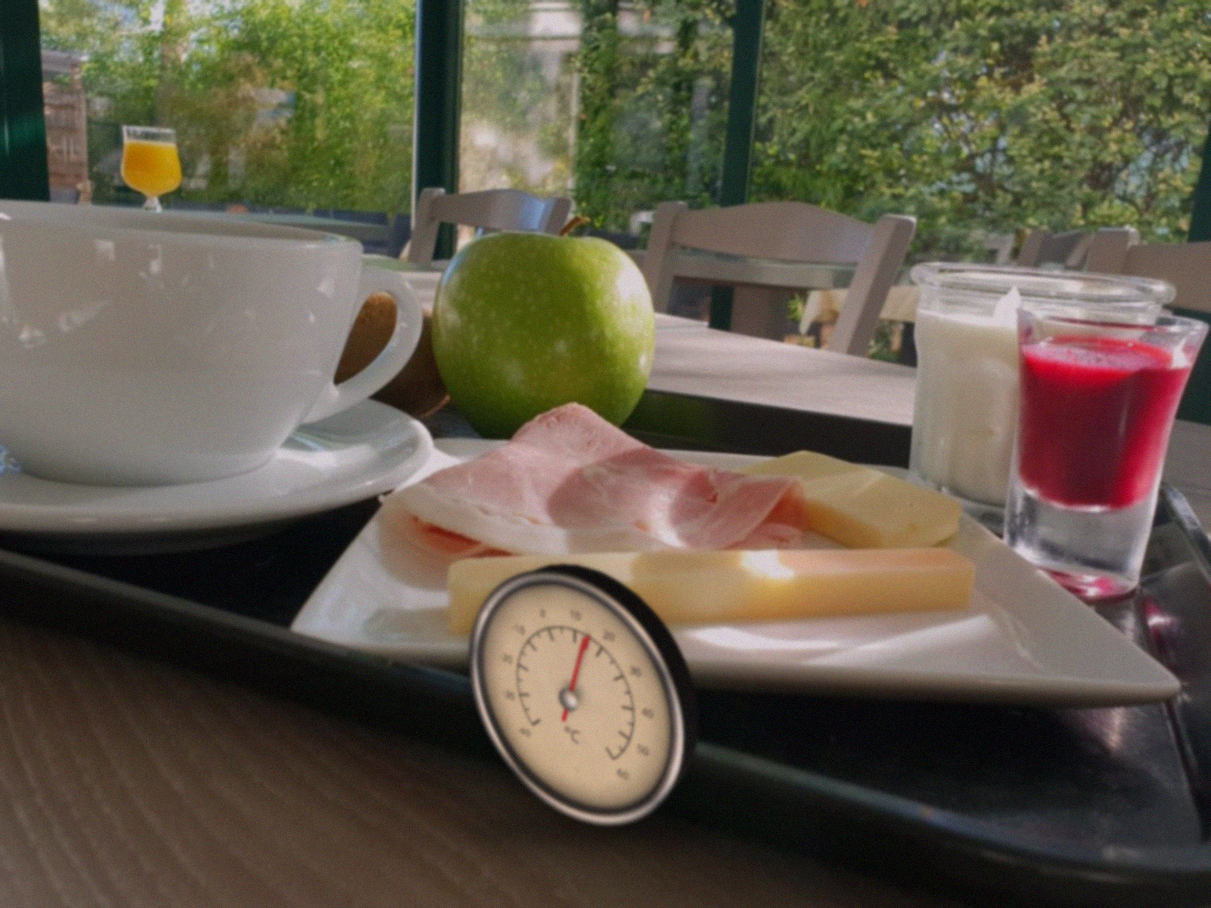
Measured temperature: 15 °C
